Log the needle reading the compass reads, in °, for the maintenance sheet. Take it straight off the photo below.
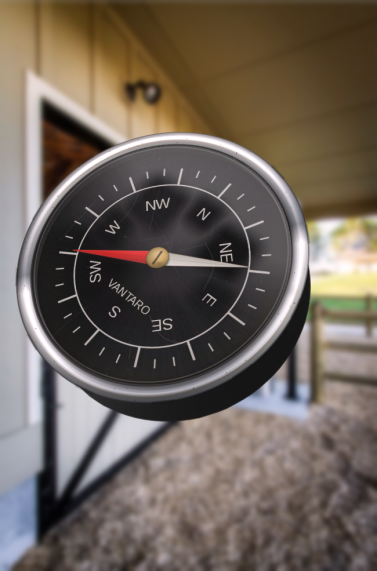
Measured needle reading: 240 °
